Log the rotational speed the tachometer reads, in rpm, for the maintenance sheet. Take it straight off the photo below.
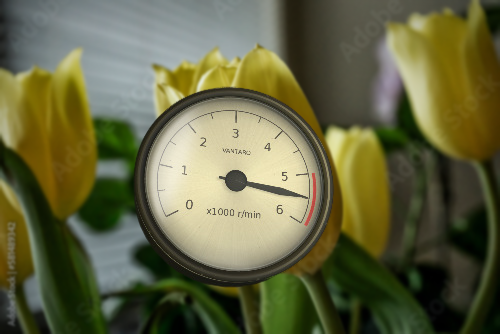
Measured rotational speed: 5500 rpm
